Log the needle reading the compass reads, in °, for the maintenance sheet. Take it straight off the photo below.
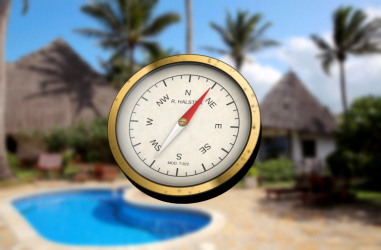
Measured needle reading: 30 °
